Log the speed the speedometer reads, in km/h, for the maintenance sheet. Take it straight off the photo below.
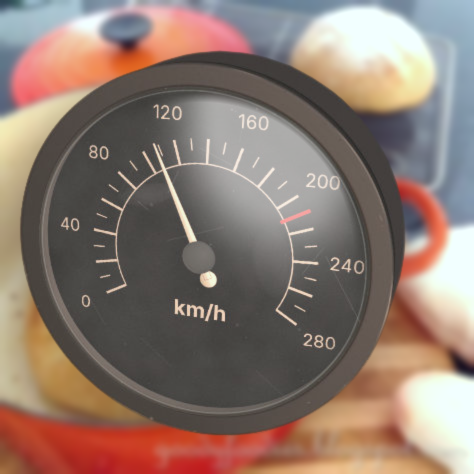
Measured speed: 110 km/h
